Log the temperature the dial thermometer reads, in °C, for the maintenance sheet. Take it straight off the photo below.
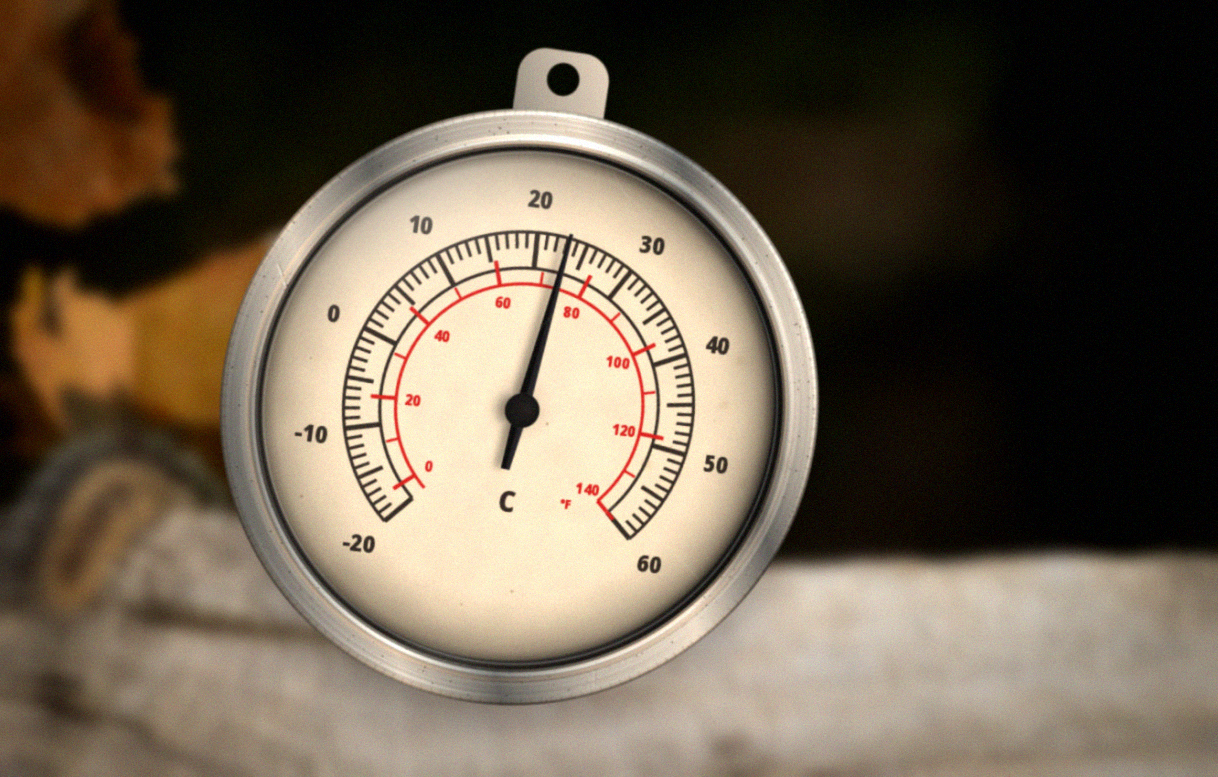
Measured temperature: 23 °C
